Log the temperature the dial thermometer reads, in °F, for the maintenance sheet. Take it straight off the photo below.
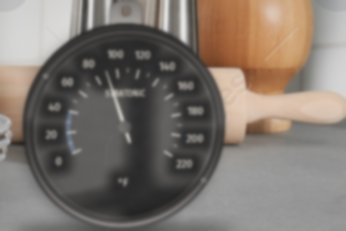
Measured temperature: 90 °F
